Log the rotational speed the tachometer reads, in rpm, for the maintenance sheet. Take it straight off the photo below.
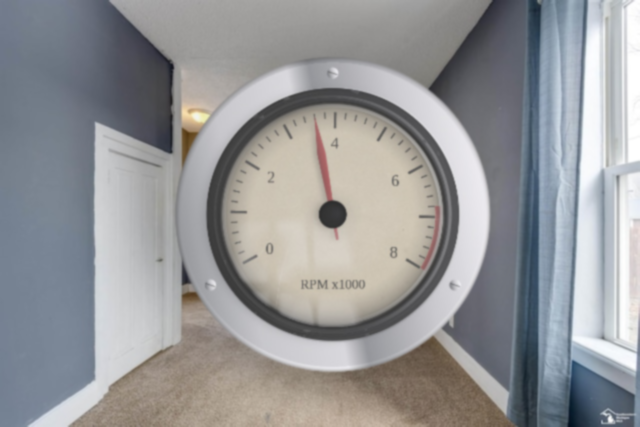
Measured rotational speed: 3600 rpm
